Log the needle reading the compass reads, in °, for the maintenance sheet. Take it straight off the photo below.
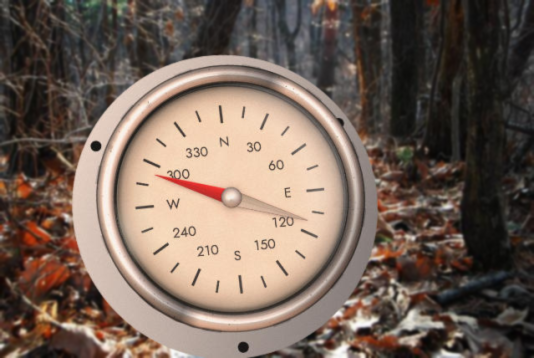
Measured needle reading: 292.5 °
